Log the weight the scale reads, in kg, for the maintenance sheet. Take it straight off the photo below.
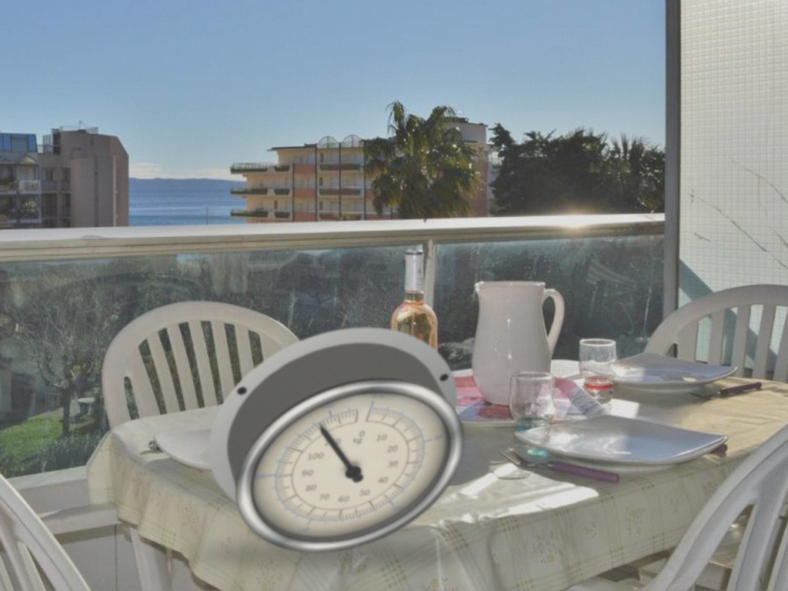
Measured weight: 110 kg
